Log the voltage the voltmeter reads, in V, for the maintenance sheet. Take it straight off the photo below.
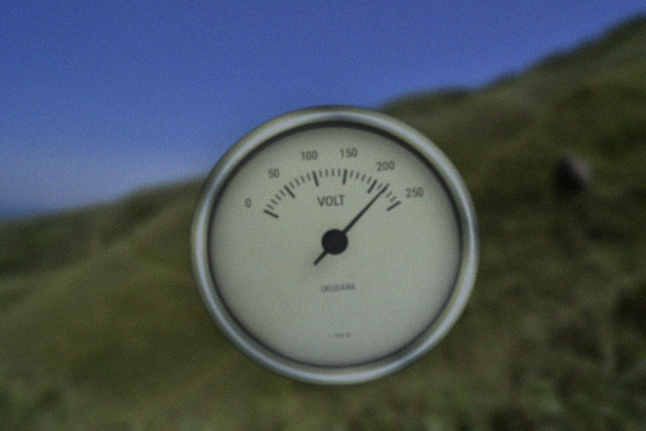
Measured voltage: 220 V
